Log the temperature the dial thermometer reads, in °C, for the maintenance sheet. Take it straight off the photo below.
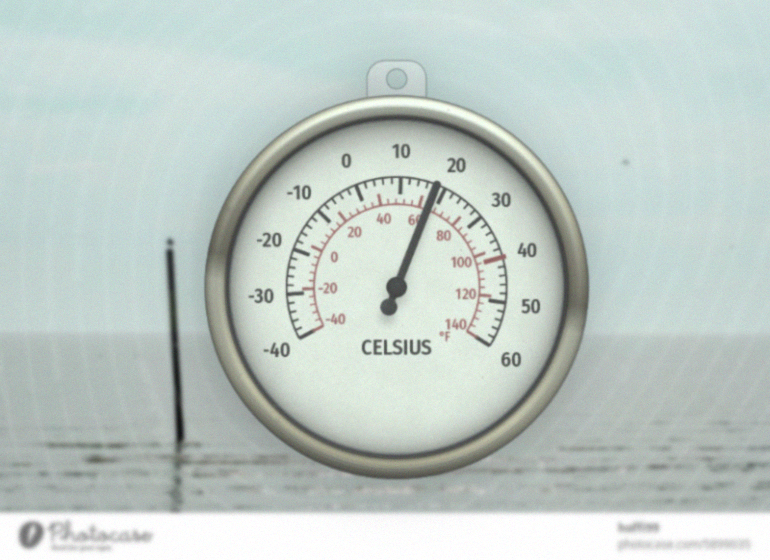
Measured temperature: 18 °C
